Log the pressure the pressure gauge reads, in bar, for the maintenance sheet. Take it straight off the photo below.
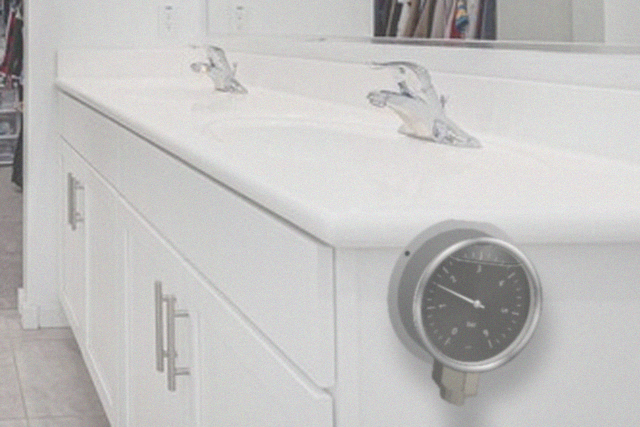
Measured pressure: 1.6 bar
